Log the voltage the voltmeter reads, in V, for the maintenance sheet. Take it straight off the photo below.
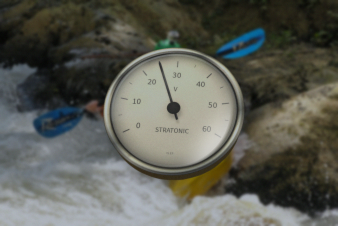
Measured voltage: 25 V
